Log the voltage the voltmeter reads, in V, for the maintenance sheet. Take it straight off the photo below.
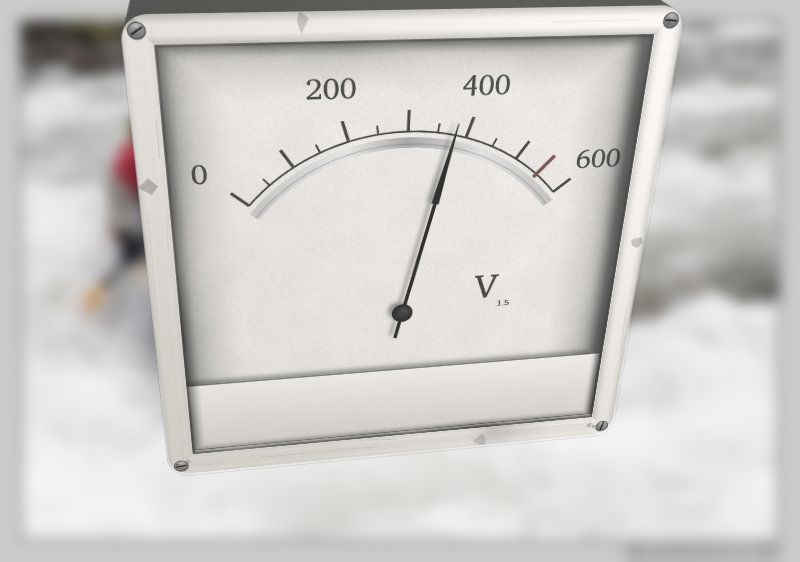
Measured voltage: 375 V
